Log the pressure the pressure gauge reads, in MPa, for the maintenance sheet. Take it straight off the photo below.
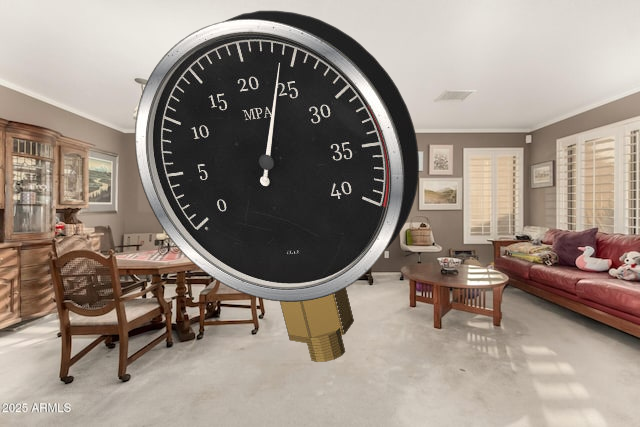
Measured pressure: 24 MPa
